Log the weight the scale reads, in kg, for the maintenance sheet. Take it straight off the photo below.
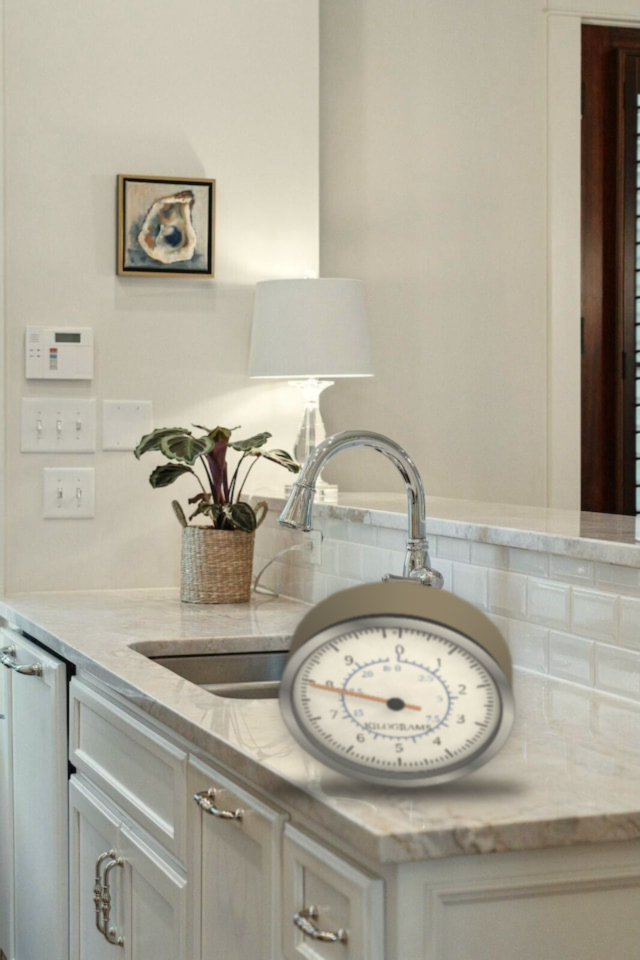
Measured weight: 8 kg
